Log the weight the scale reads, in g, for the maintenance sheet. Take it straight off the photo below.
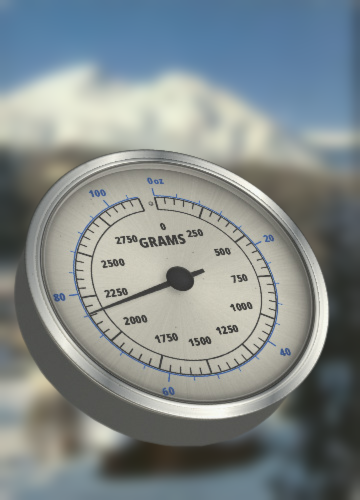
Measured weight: 2150 g
